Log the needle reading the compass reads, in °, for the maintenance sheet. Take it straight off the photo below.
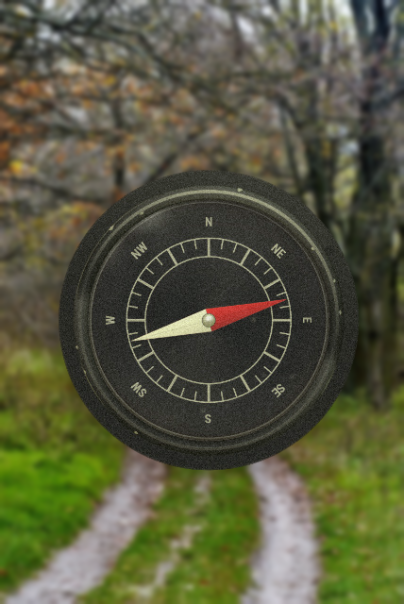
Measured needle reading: 75 °
